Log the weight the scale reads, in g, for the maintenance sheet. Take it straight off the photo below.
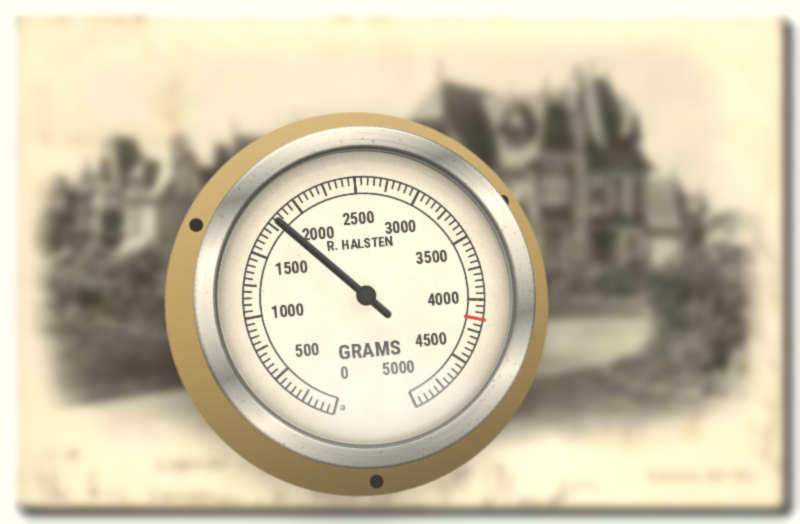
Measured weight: 1800 g
